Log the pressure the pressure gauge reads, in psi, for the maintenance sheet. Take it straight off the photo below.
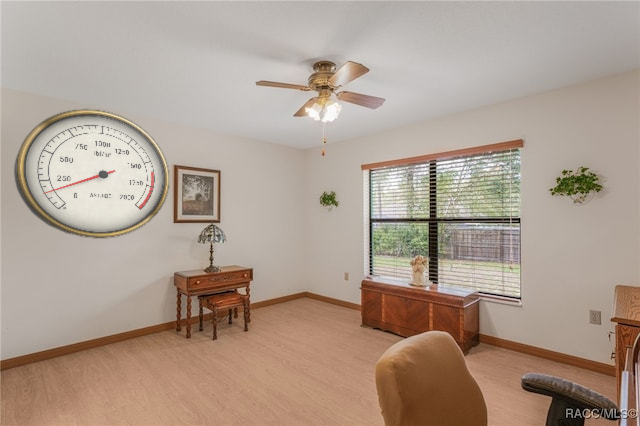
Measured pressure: 150 psi
